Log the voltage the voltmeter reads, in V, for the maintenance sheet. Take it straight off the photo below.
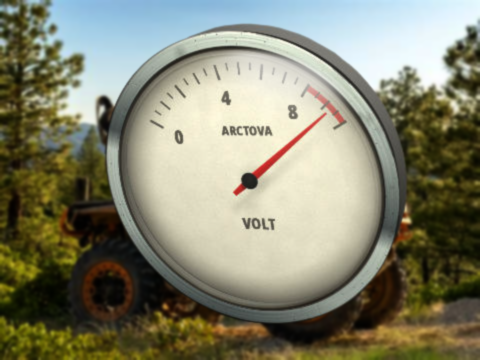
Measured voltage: 9.25 V
